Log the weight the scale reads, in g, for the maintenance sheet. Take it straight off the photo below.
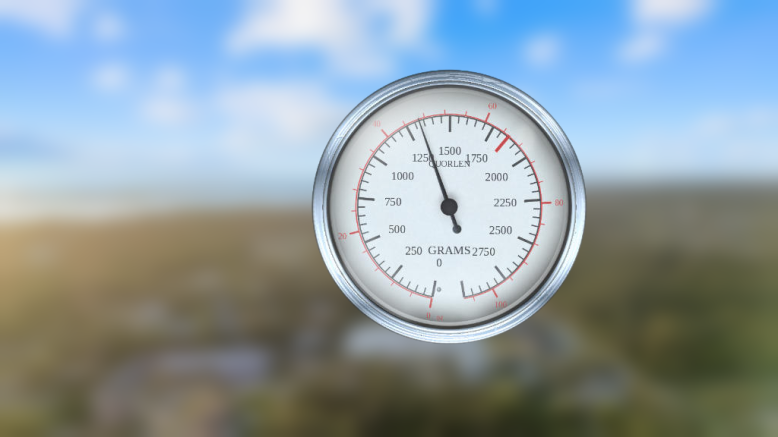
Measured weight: 1325 g
